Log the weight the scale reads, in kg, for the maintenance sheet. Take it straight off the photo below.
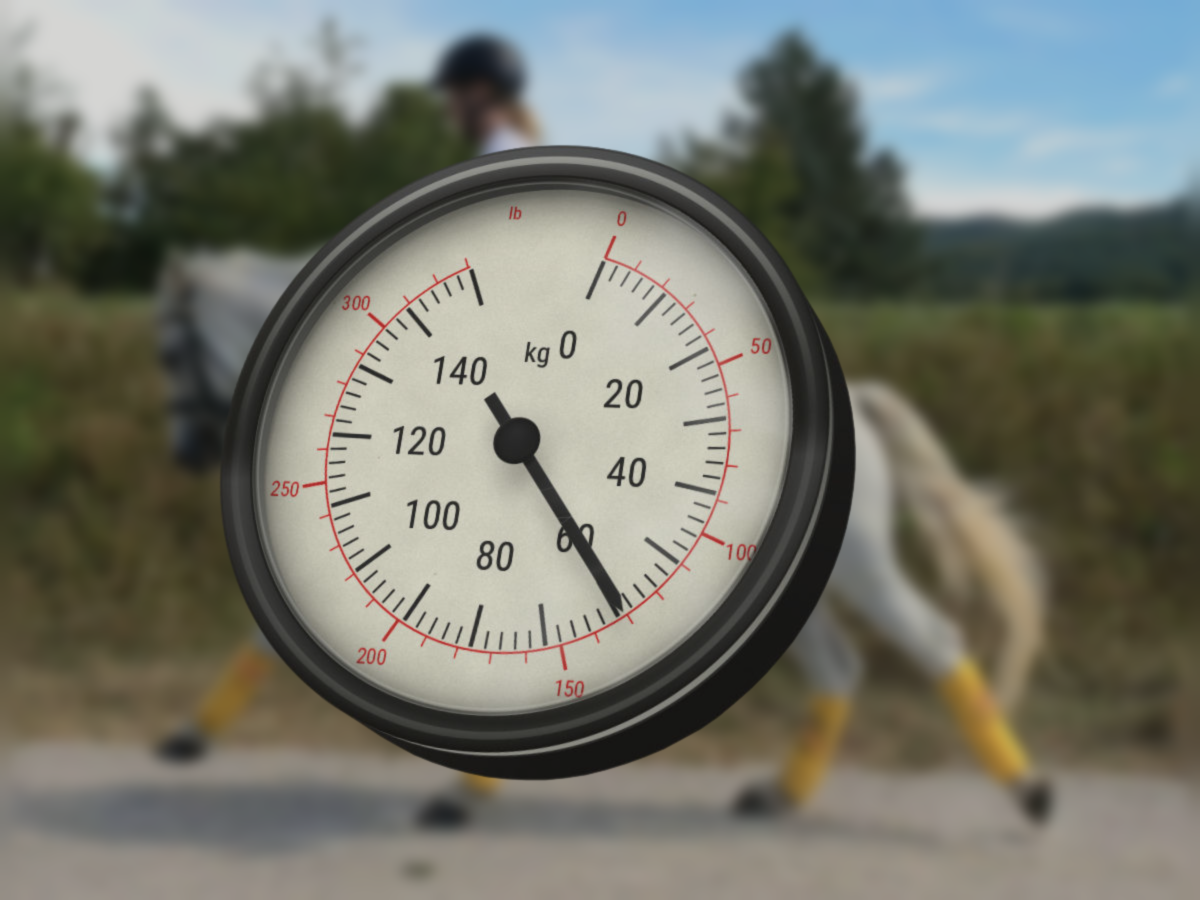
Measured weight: 59 kg
